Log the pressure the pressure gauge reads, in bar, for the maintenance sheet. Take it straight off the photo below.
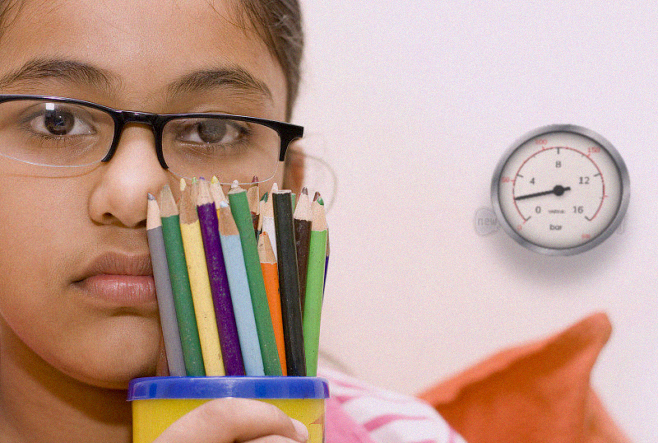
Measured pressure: 2 bar
